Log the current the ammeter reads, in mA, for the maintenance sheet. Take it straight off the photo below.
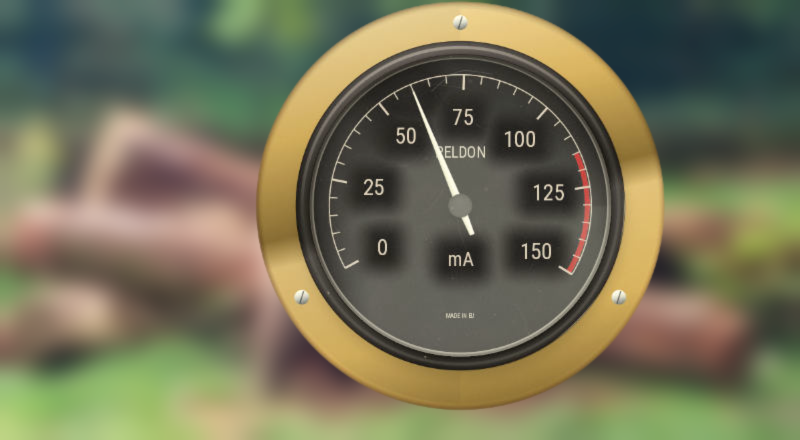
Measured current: 60 mA
